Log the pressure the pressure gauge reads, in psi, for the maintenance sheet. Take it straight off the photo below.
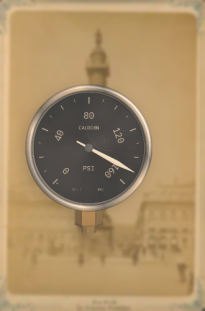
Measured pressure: 150 psi
